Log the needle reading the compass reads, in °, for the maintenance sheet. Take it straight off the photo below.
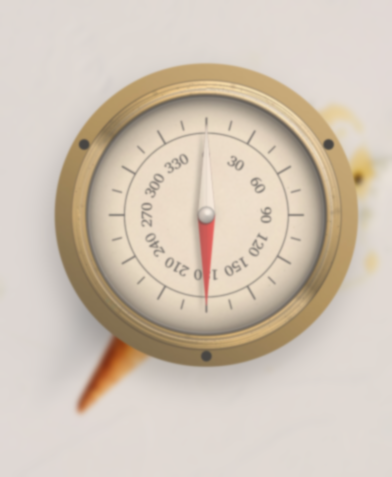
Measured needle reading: 180 °
